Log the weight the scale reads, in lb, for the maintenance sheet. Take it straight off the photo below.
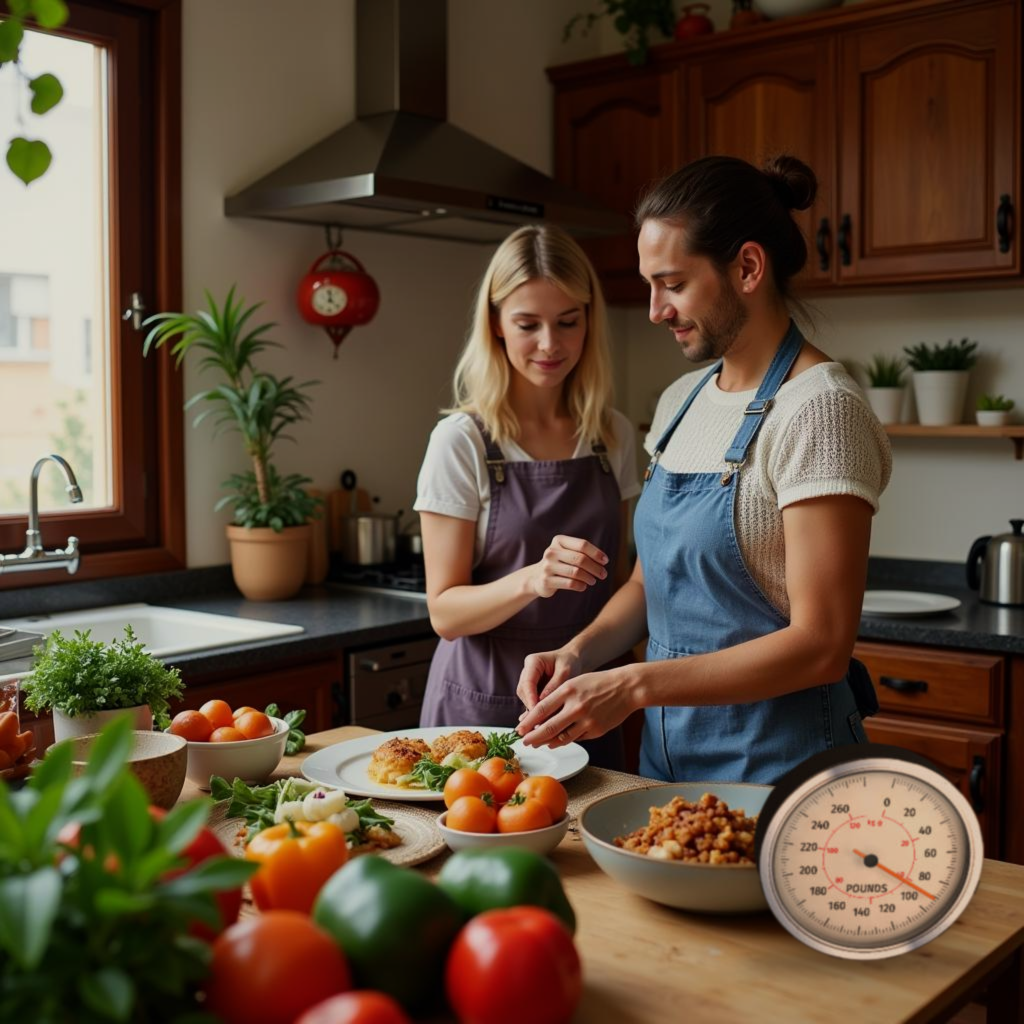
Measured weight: 90 lb
